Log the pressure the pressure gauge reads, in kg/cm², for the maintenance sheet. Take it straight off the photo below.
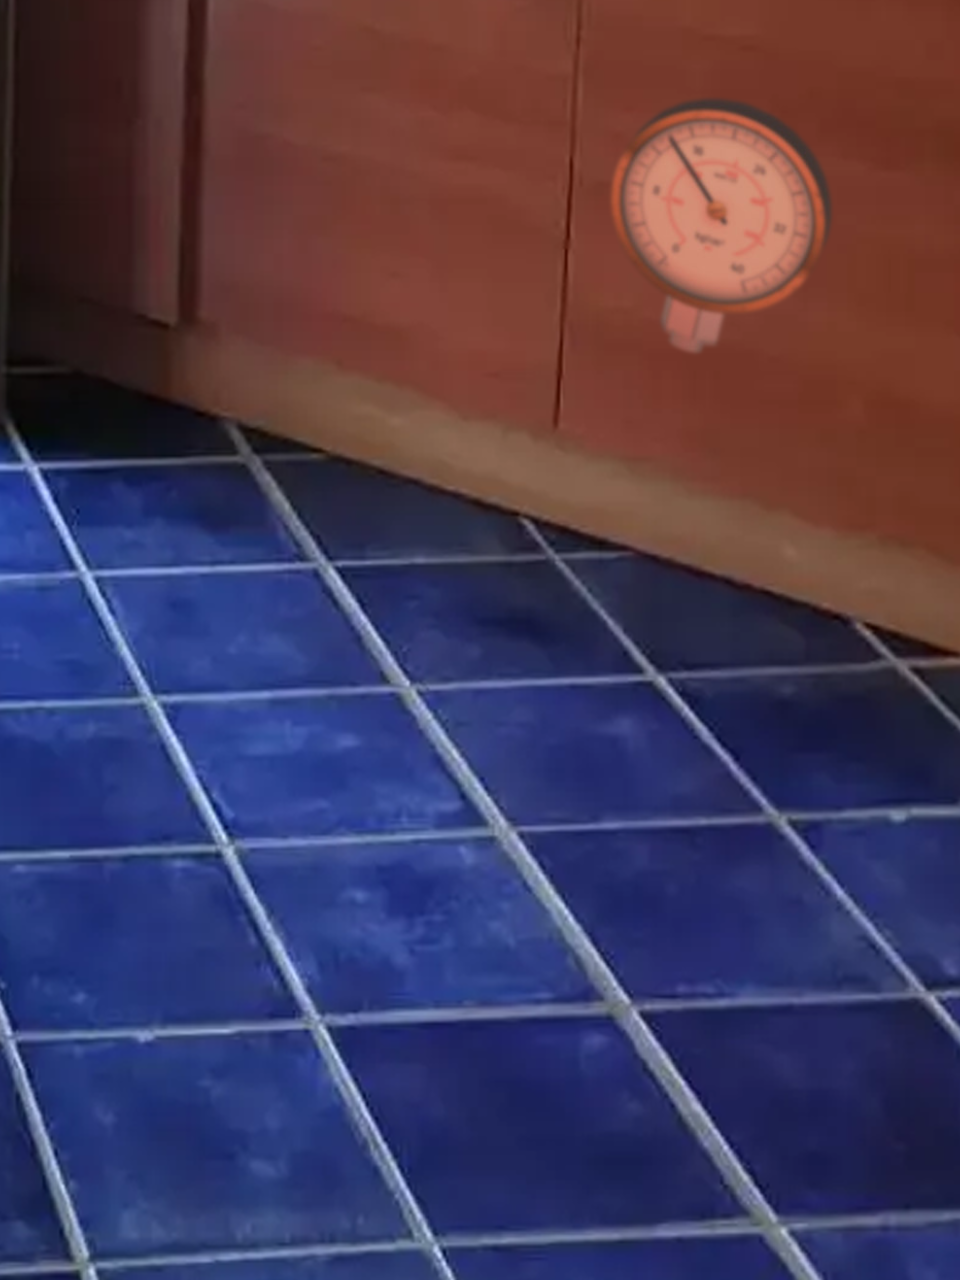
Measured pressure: 14 kg/cm²
